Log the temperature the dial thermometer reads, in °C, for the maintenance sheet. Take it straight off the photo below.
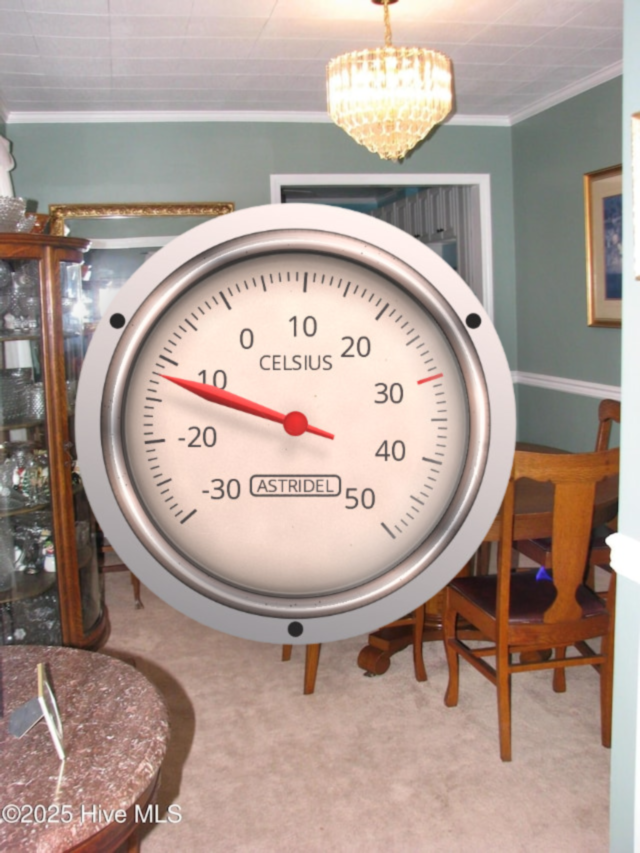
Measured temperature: -12 °C
